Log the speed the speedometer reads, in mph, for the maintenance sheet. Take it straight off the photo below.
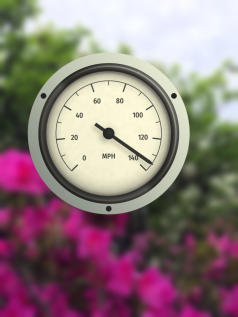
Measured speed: 135 mph
